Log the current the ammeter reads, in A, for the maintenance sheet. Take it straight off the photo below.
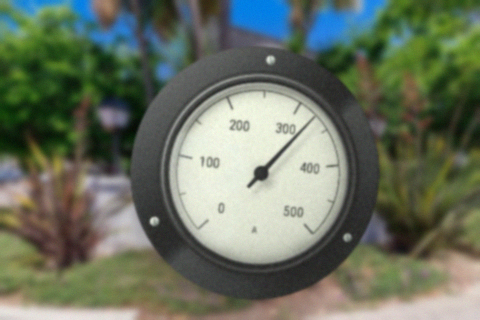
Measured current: 325 A
